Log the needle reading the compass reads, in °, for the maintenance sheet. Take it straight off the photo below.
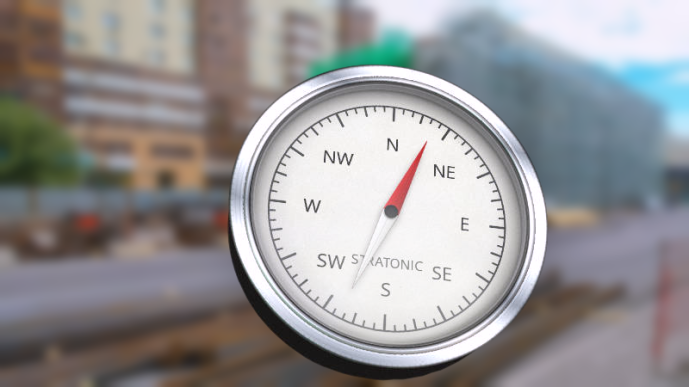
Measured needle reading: 22.5 °
